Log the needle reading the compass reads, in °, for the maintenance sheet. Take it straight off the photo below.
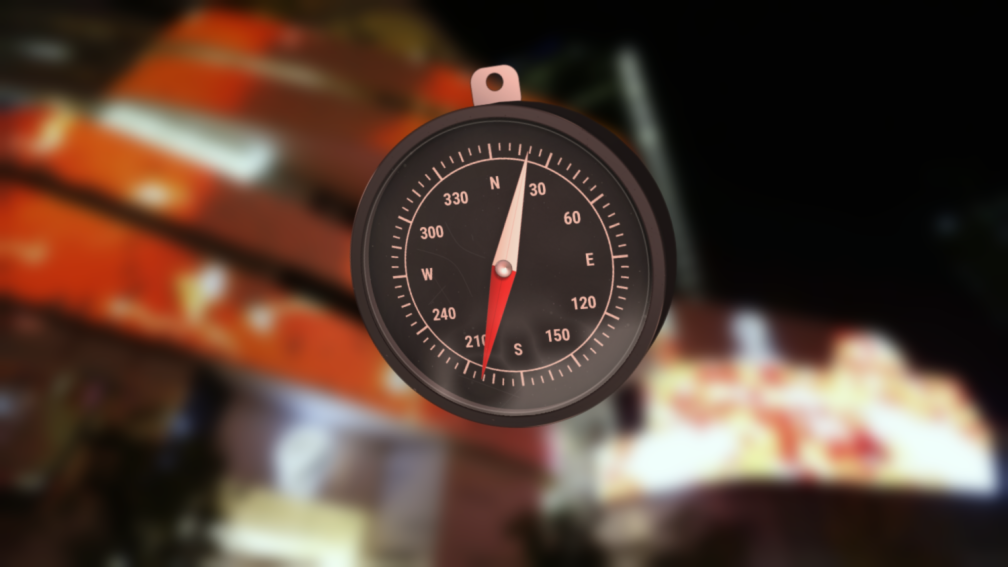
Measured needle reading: 200 °
